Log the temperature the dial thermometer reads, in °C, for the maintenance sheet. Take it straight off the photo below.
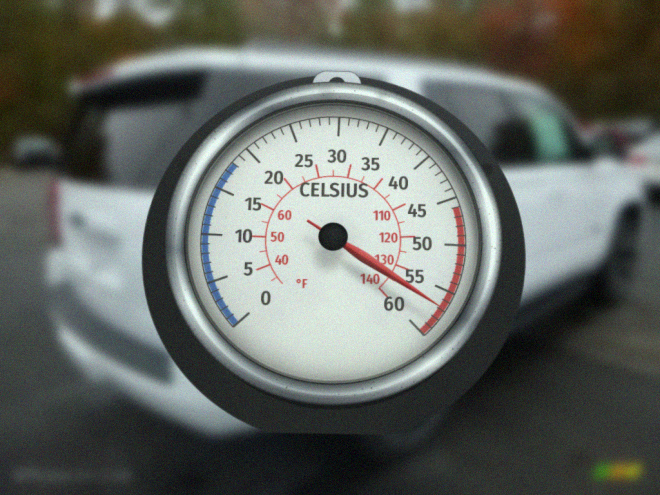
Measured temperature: 57 °C
